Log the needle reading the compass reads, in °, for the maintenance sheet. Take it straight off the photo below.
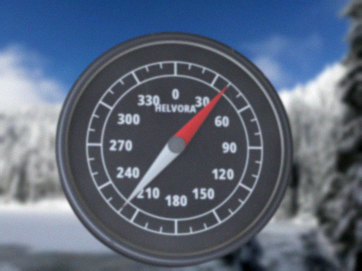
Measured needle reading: 40 °
